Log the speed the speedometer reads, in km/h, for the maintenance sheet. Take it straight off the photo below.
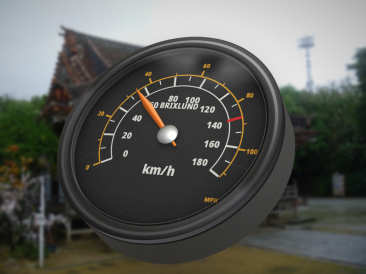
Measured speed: 55 km/h
